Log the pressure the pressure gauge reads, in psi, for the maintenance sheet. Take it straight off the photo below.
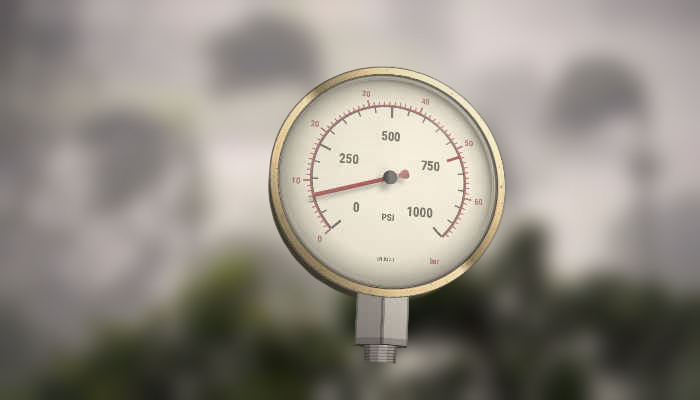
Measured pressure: 100 psi
